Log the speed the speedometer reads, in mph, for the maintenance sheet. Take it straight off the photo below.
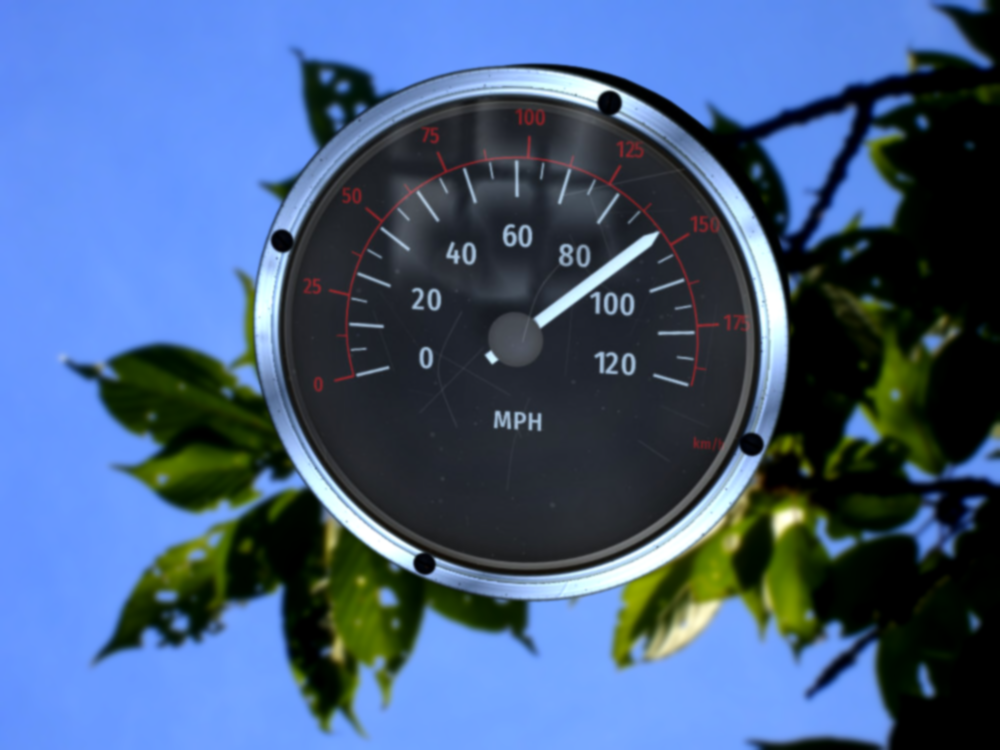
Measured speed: 90 mph
